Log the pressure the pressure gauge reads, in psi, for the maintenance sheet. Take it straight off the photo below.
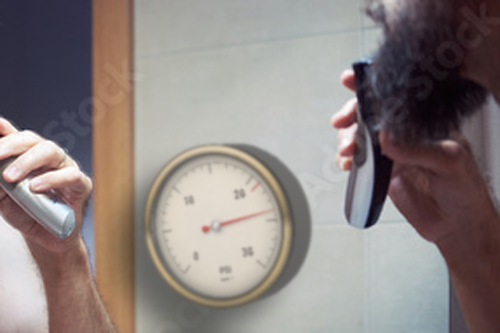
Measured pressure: 24 psi
